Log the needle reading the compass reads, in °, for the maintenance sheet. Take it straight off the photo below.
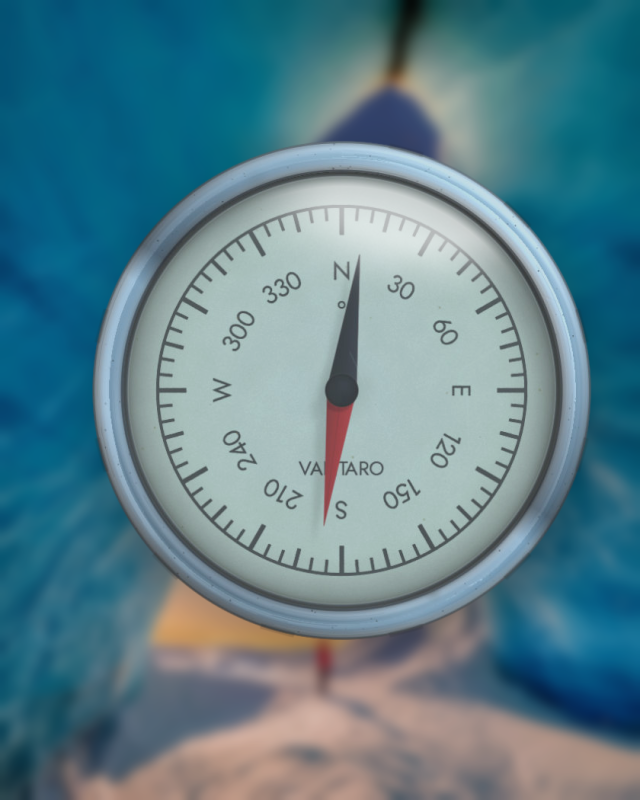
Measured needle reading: 187.5 °
